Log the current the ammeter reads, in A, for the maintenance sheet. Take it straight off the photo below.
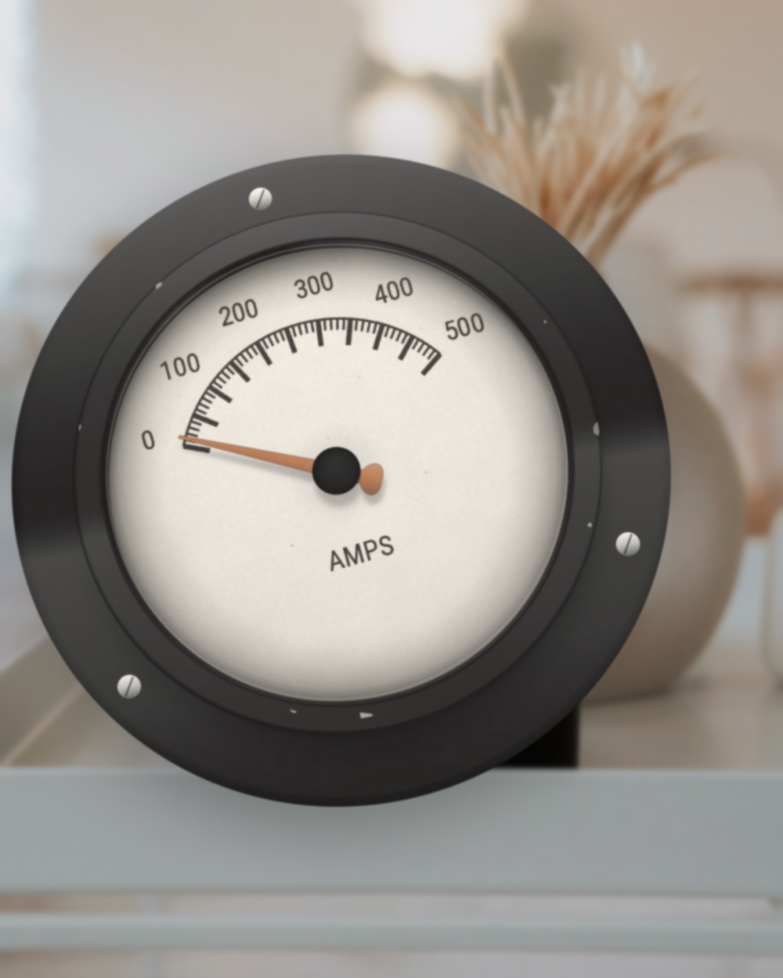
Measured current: 10 A
